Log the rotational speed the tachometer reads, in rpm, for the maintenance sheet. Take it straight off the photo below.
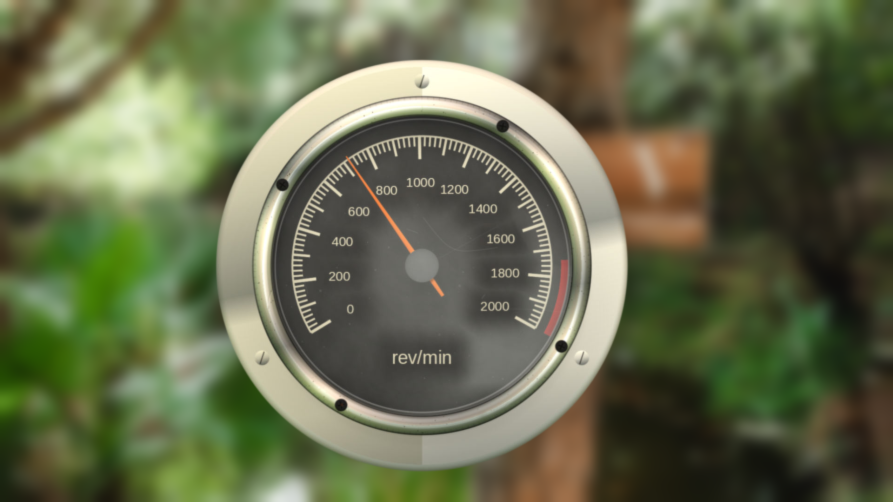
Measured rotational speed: 720 rpm
